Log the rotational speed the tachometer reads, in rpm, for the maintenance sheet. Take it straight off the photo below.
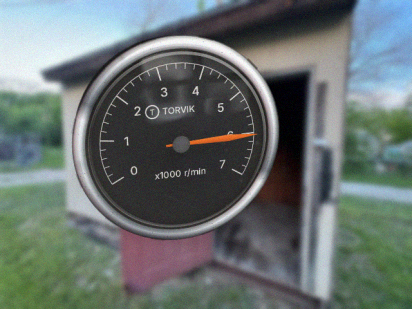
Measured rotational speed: 6000 rpm
